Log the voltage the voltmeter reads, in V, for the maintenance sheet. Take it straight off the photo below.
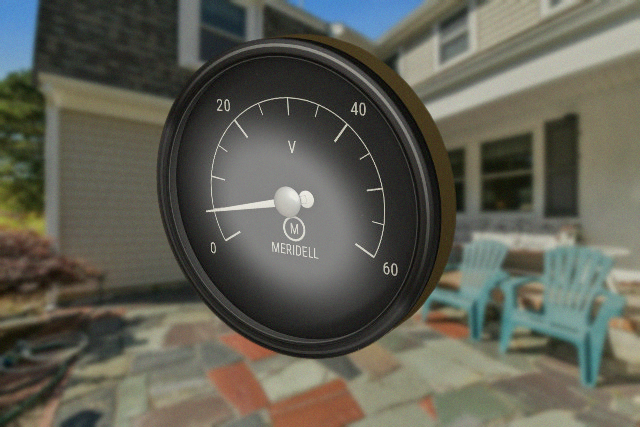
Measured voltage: 5 V
